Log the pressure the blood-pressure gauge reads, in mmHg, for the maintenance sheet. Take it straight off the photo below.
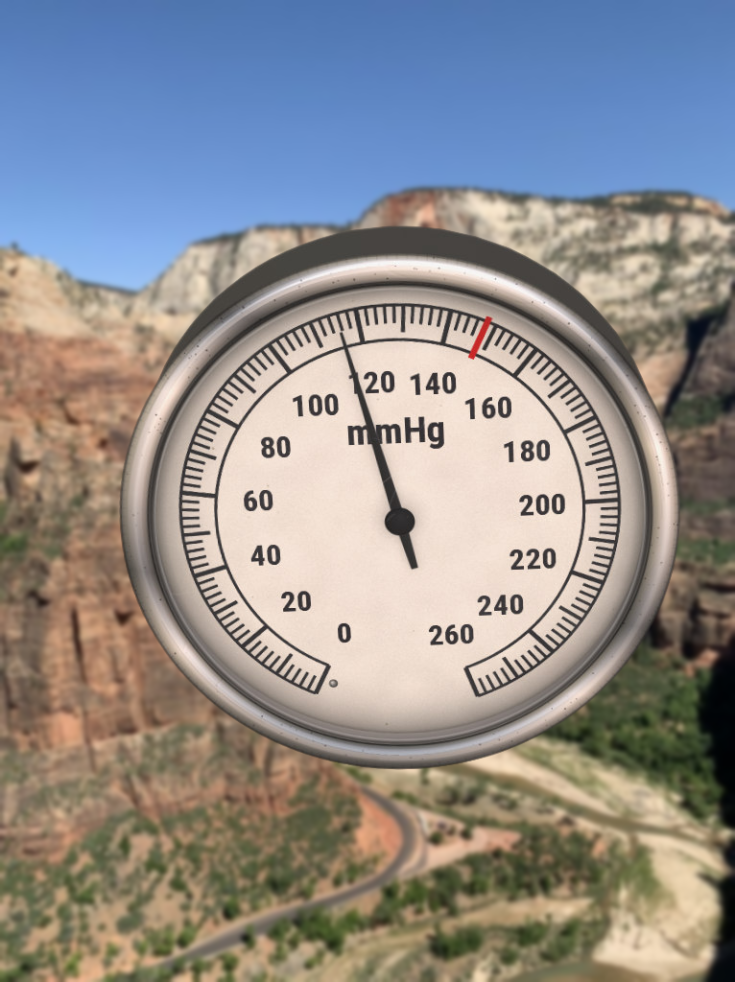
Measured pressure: 116 mmHg
